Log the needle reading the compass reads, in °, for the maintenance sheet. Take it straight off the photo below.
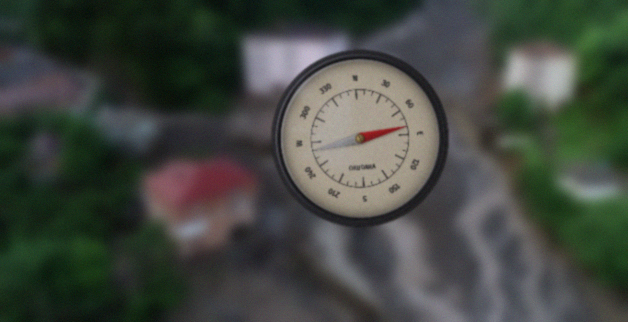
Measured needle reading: 80 °
